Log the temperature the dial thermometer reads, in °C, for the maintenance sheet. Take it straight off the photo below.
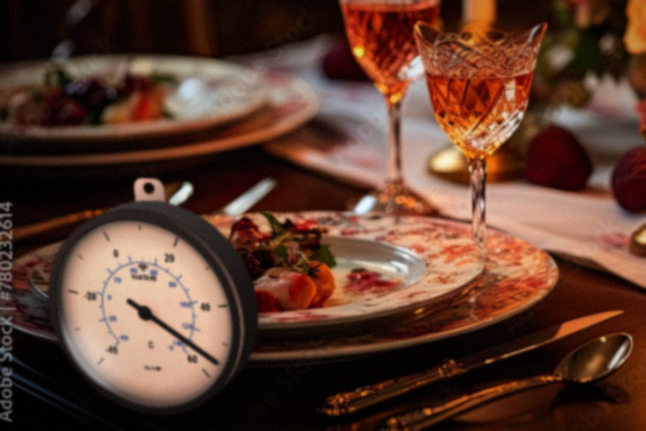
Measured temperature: 55 °C
